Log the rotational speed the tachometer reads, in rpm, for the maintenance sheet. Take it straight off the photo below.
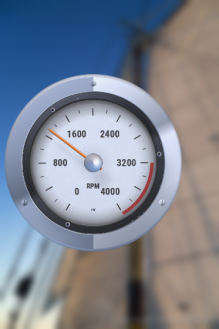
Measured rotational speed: 1300 rpm
